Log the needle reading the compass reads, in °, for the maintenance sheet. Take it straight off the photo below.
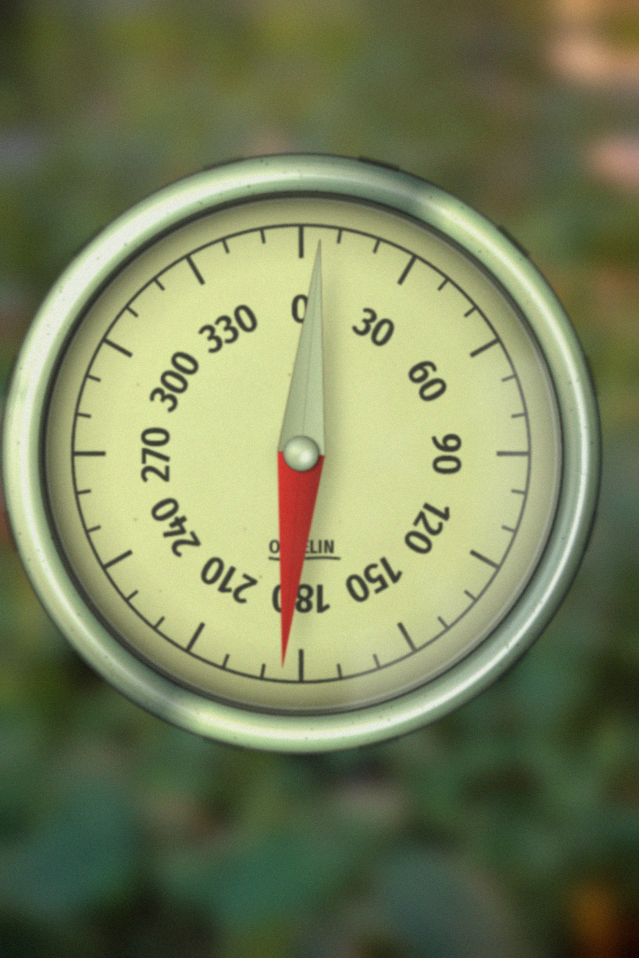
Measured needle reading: 185 °
